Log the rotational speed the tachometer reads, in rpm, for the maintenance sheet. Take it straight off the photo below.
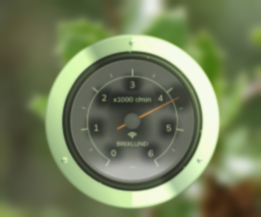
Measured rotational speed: 4250 rpm
